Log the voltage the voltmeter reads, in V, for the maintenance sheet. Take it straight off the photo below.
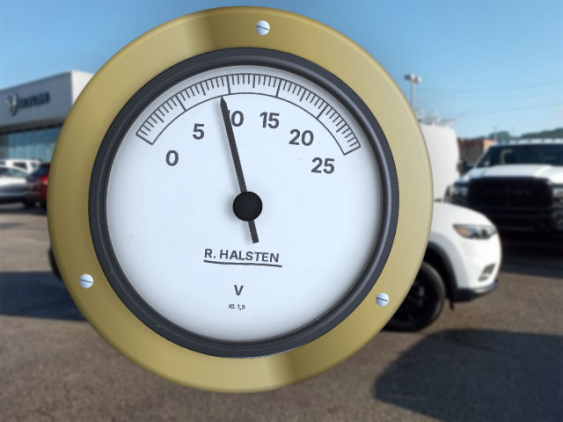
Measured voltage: 9 V
